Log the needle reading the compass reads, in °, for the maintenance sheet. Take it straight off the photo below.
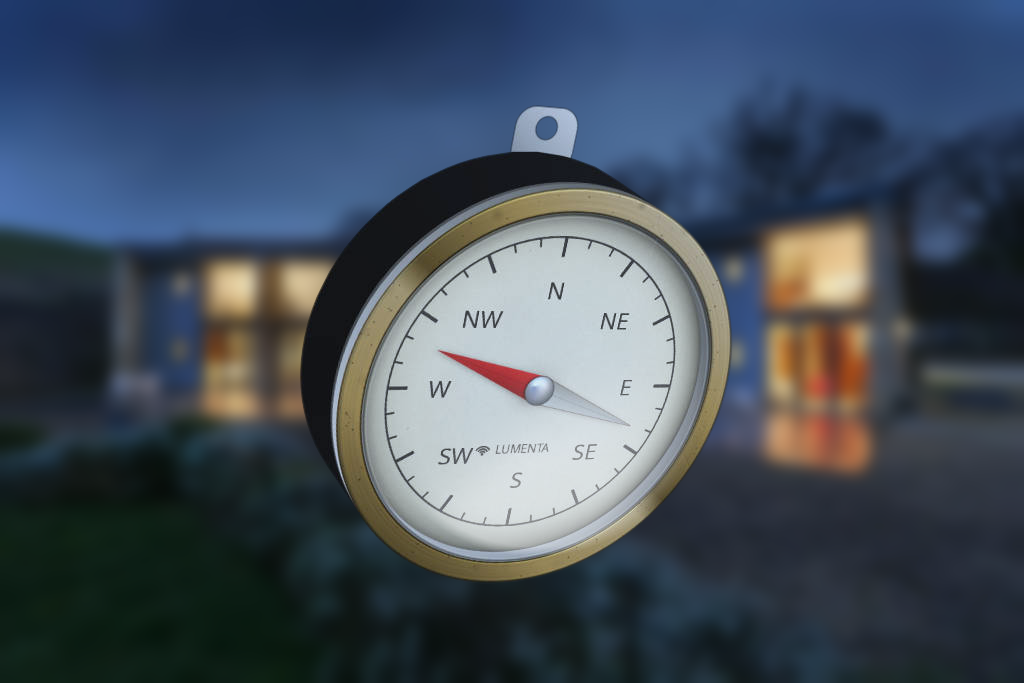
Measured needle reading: 290 °
